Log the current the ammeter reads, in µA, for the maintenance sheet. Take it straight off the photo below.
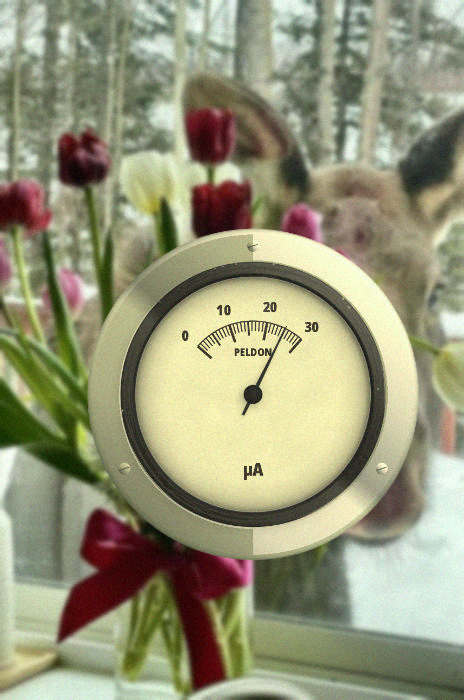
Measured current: 25 µA
